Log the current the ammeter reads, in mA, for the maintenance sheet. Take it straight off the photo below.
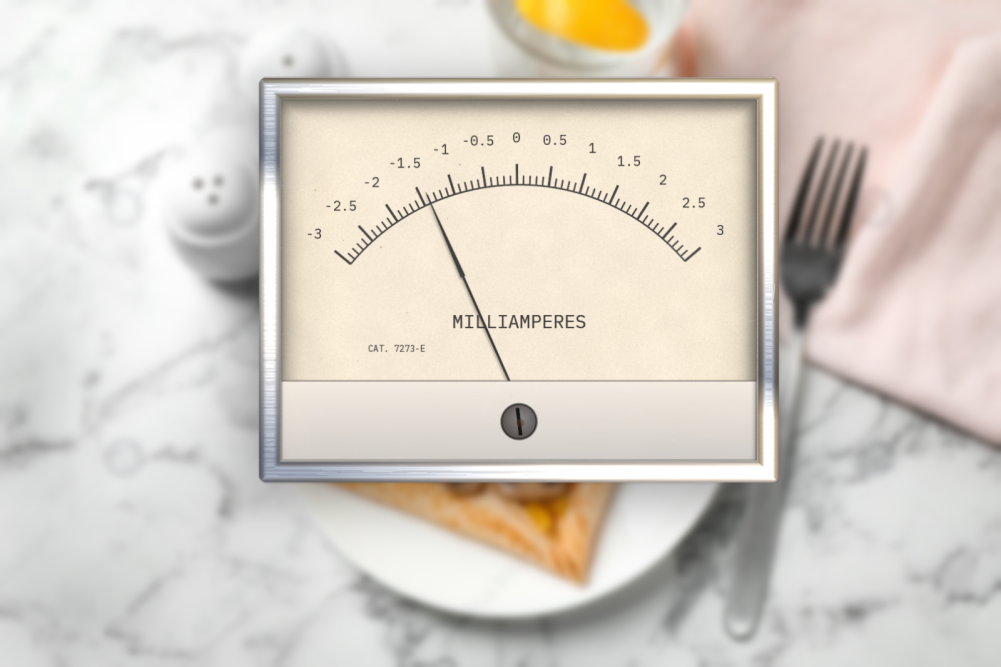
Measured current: -1.4 mA
